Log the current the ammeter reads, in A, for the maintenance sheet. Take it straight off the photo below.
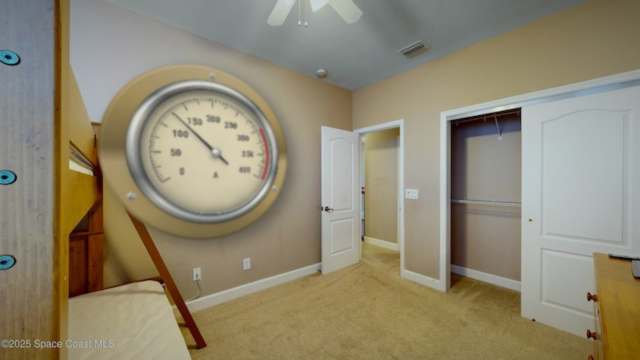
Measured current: 125 A
